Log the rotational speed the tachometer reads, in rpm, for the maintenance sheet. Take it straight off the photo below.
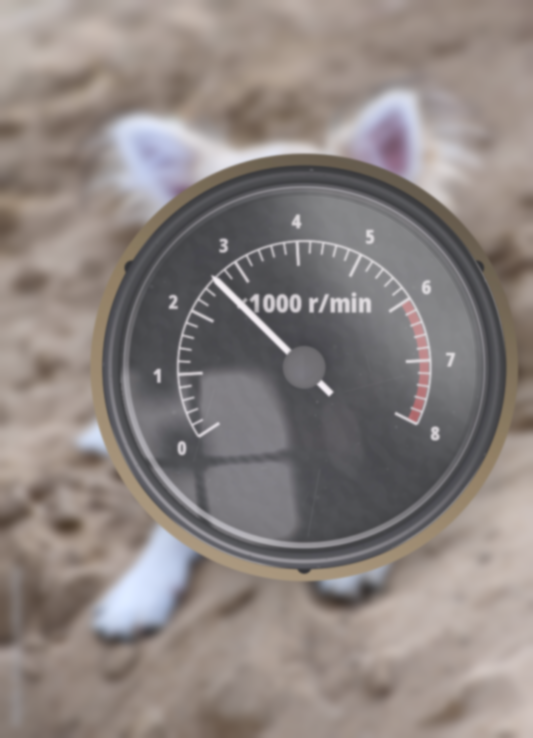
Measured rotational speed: 2600 rpm
